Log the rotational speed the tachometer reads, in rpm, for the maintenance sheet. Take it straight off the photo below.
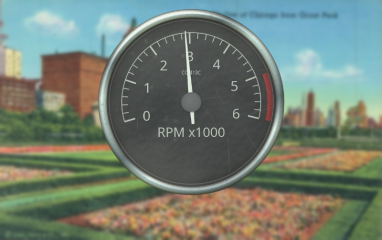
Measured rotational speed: 2900 rpm
